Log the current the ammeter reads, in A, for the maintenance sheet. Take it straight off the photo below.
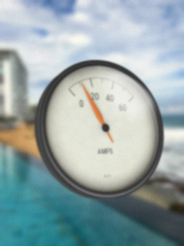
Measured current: 10 A
